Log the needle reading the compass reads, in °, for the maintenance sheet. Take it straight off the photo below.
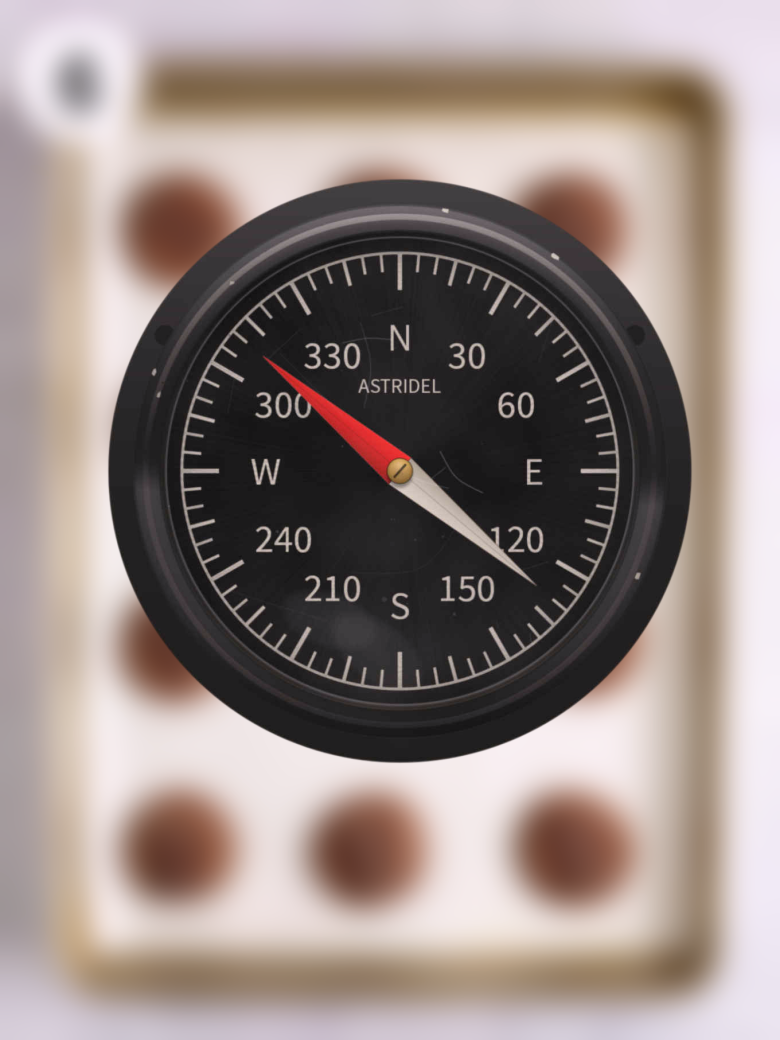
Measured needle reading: 310 °
